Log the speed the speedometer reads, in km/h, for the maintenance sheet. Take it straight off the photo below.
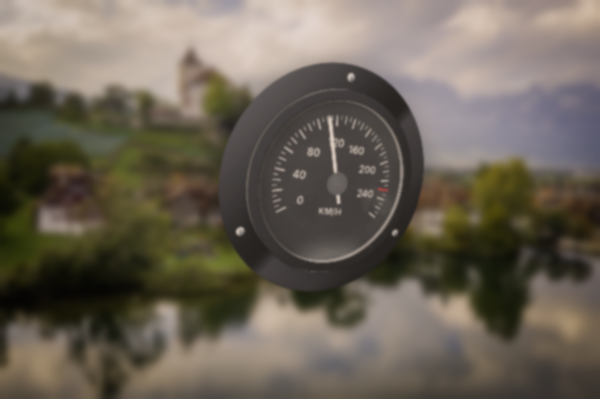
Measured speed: 110 km/h
